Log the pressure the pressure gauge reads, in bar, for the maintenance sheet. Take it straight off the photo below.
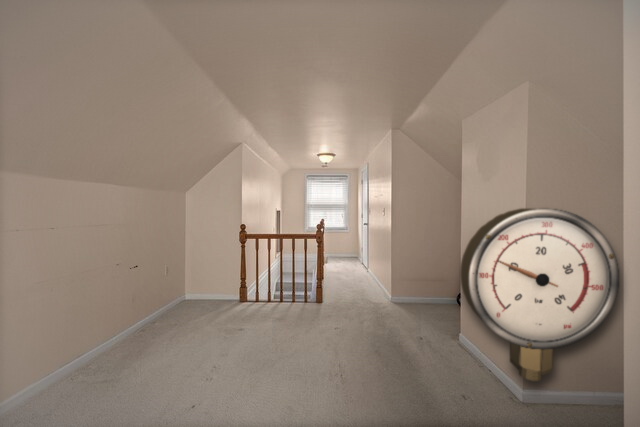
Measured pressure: 10 bar
